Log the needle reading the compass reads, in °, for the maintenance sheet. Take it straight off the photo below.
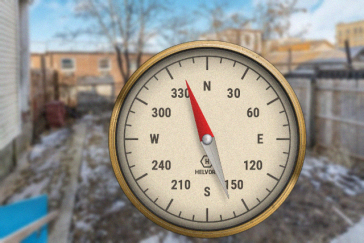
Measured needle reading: 340 °
